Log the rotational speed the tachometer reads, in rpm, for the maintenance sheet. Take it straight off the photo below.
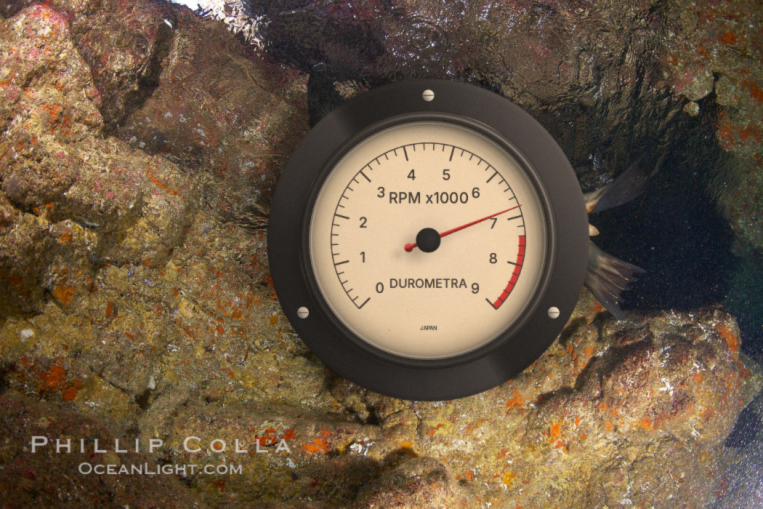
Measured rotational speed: 6800 rpm
